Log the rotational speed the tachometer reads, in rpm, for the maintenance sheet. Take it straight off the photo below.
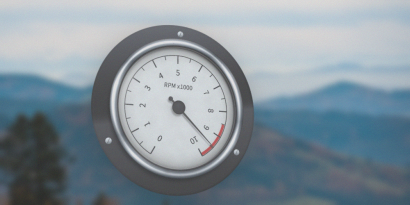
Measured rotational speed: 9500 rpm
